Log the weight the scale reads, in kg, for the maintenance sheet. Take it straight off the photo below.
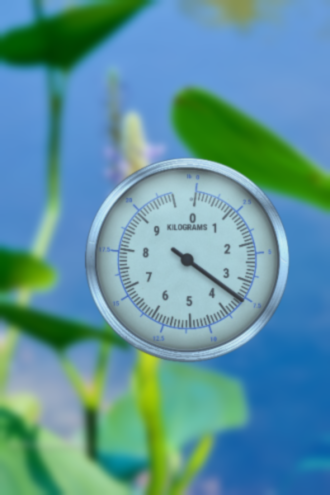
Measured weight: 3.5 kg
